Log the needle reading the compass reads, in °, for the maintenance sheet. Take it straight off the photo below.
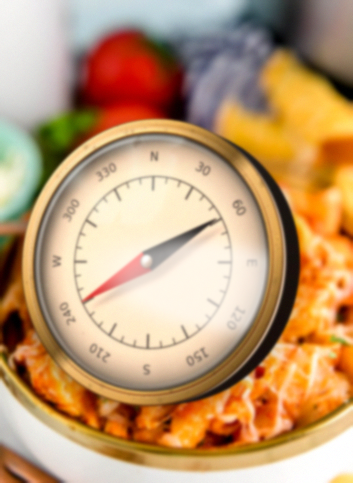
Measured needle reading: 240 °
